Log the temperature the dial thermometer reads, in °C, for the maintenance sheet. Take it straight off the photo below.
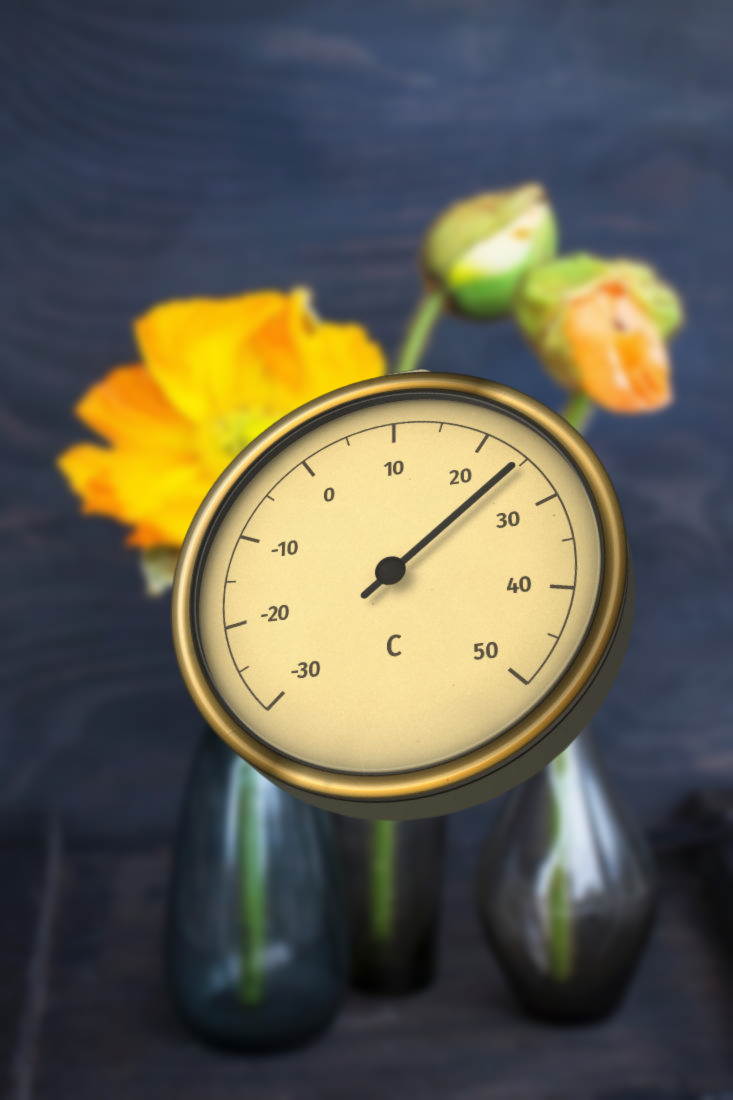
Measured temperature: 25 °C
